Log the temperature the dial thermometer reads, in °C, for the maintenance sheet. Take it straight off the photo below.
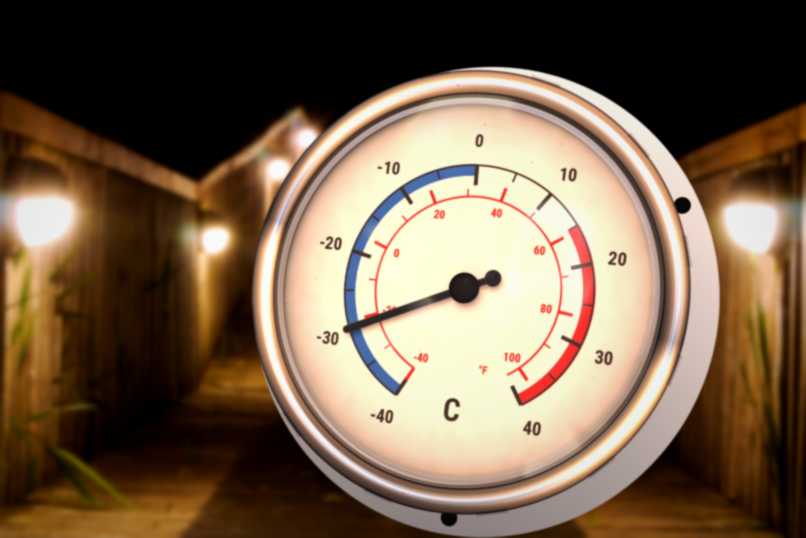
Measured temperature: -30 °C
